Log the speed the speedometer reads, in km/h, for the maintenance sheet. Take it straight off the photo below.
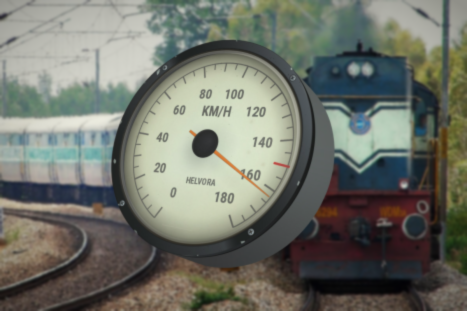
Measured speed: 162.5 km/h
